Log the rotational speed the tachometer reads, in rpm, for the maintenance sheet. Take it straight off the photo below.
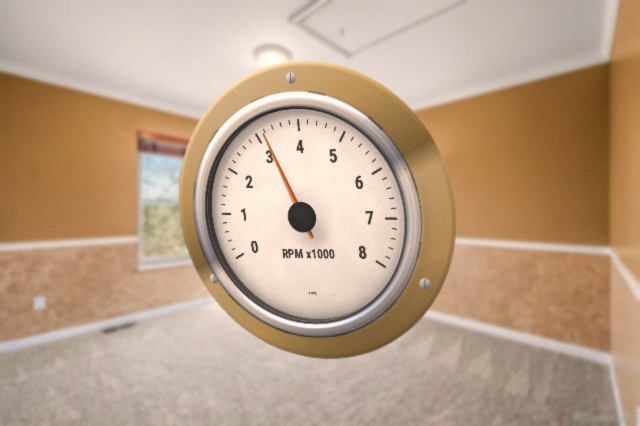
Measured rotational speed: 3200 rpm
